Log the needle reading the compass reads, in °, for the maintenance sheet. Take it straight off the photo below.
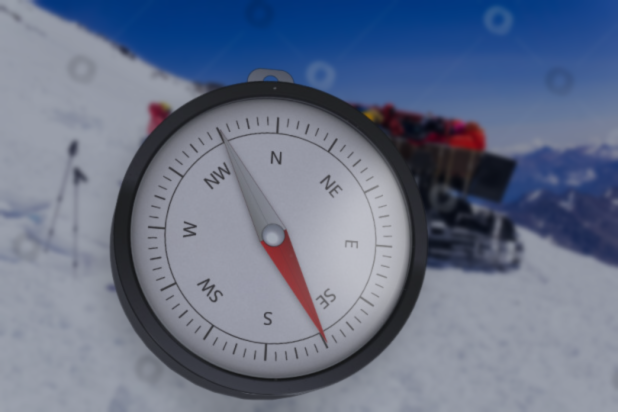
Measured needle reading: 150 °
